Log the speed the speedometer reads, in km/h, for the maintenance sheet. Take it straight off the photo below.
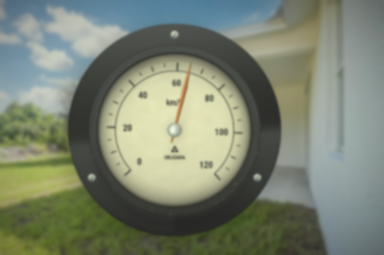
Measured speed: 65 km/h
